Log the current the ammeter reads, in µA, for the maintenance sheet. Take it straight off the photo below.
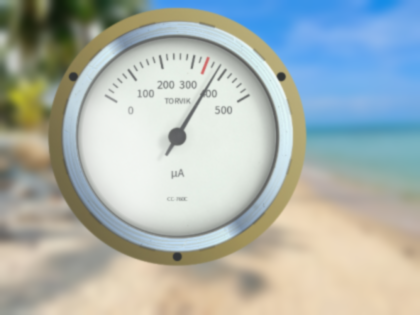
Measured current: 380 µA
